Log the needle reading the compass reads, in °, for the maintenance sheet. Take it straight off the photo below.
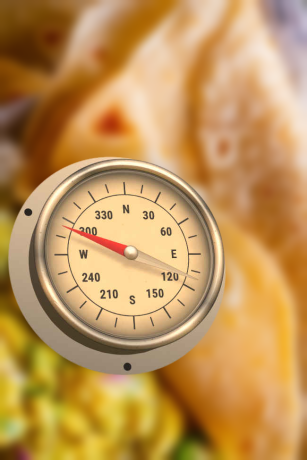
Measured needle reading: 292.5 °
